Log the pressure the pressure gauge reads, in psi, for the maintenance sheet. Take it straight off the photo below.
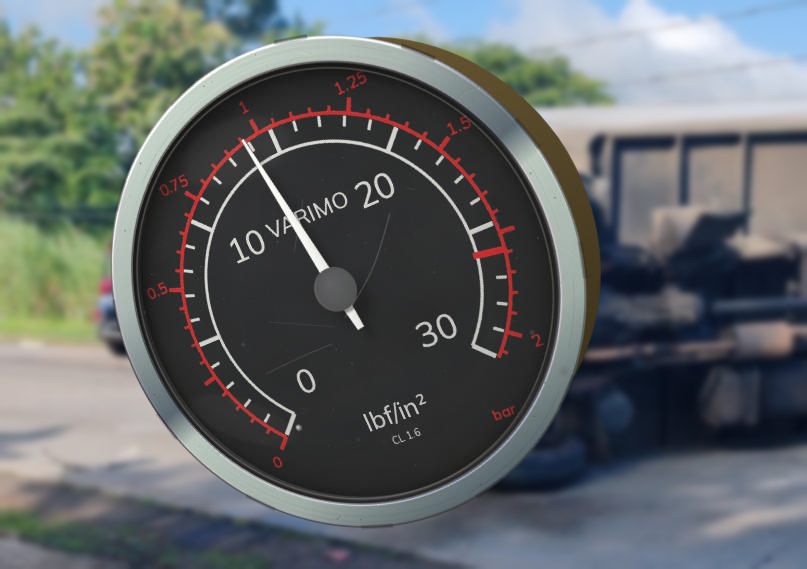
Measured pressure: 14 psi
